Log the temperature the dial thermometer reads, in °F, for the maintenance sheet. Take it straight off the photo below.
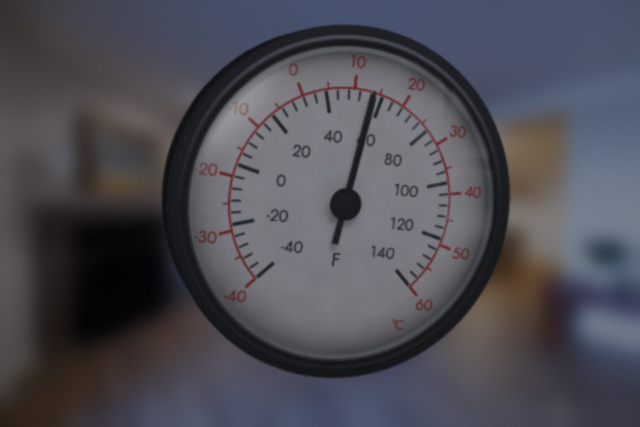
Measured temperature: 56 °F
